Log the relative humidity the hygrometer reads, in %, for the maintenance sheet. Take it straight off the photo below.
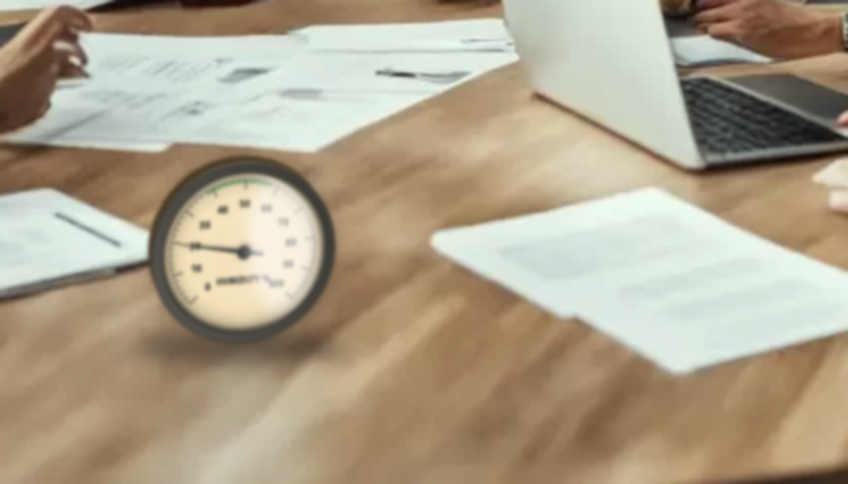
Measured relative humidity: 20 %
